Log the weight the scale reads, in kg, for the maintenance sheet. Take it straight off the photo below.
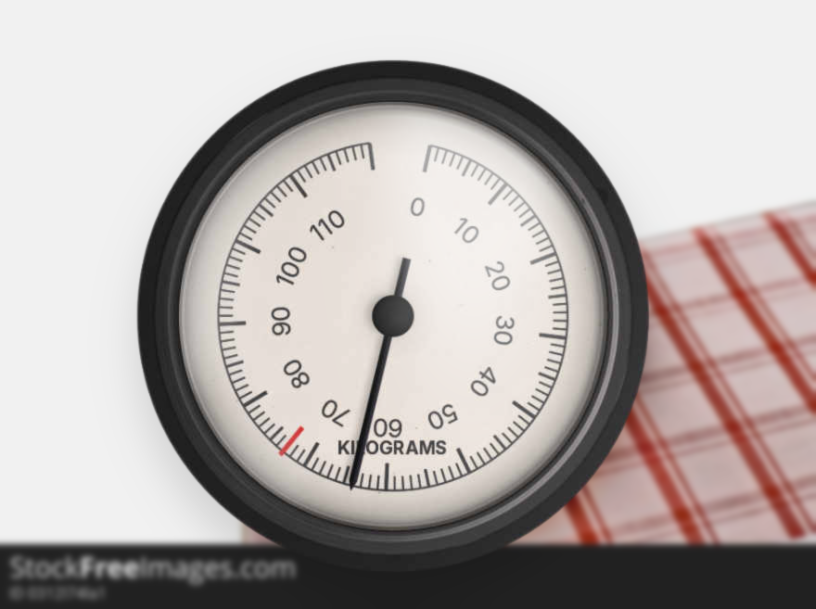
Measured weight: 64 kg
